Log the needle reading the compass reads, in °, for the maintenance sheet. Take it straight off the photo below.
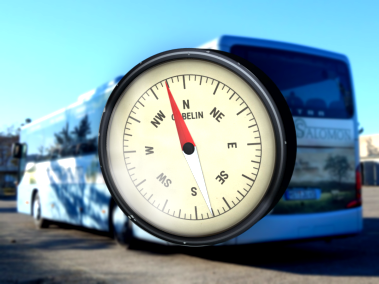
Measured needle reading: 345 °
